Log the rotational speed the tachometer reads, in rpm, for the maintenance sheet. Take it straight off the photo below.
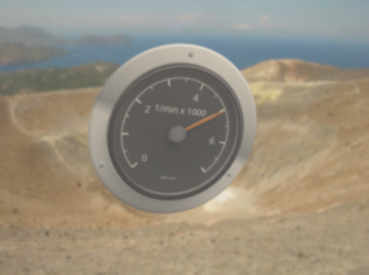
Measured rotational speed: 5000 rpm
